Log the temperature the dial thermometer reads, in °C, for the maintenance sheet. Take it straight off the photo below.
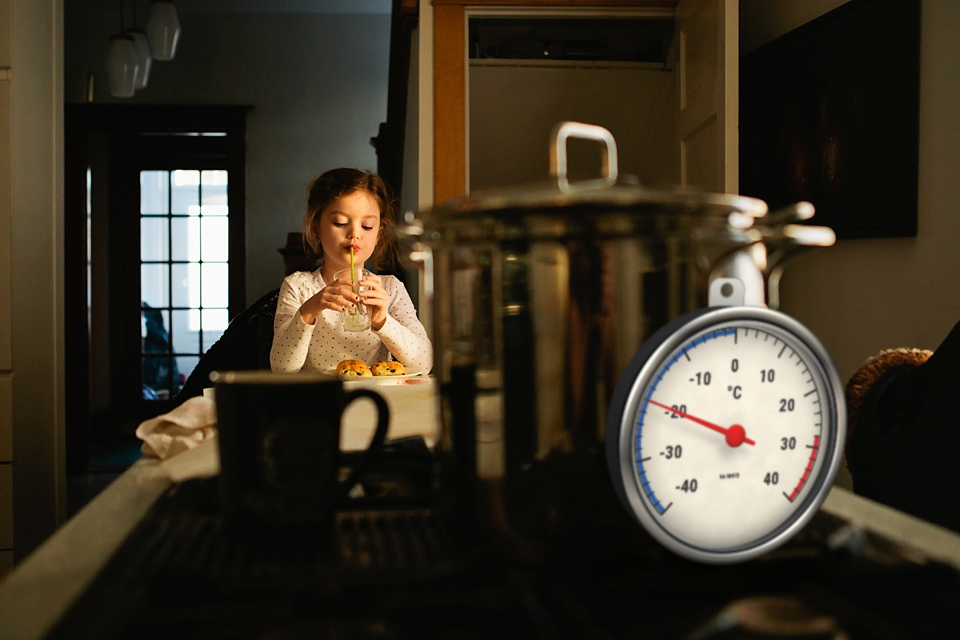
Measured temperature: -20 °C
